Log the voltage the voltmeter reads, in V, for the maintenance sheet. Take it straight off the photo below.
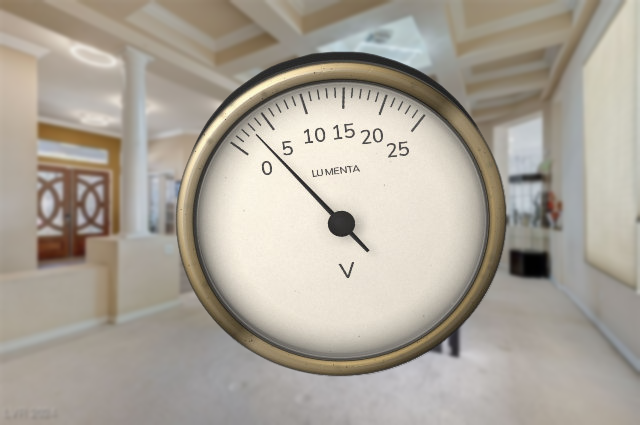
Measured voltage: 3 V
